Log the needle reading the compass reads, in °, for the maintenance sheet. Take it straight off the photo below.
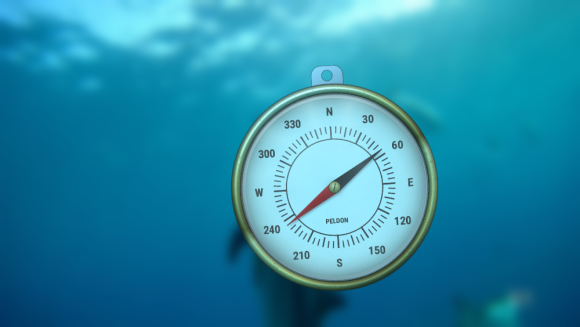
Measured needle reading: 235 °
